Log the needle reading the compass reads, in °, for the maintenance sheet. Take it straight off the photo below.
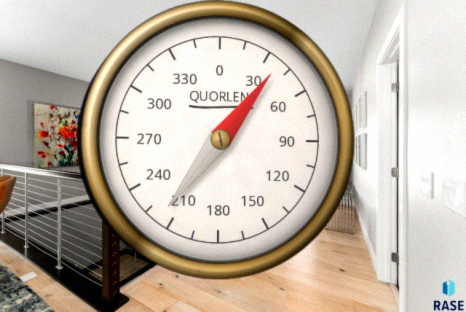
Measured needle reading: 37.5 °
